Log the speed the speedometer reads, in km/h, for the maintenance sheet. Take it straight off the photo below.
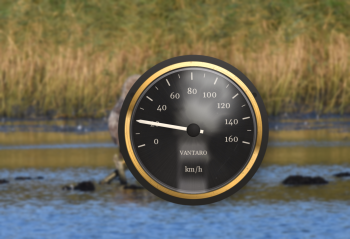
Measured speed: 20 km/h
